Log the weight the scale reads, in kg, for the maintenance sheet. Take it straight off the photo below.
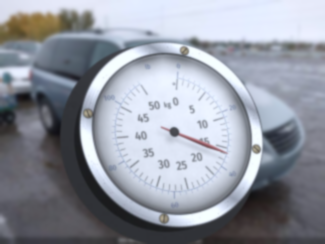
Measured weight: 16 kg
